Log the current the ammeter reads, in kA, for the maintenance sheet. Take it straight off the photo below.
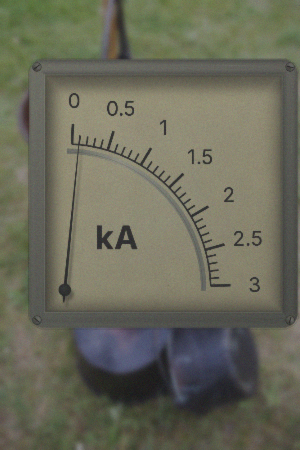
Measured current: 0.1 kA
